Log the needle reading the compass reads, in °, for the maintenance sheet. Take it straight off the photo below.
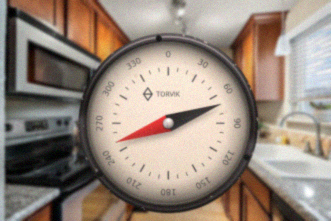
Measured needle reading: 250 °
